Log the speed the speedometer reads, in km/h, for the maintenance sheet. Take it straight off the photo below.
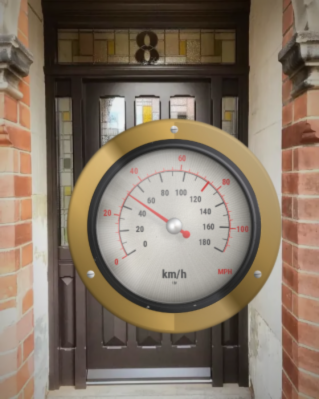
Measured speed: 50 km/h
